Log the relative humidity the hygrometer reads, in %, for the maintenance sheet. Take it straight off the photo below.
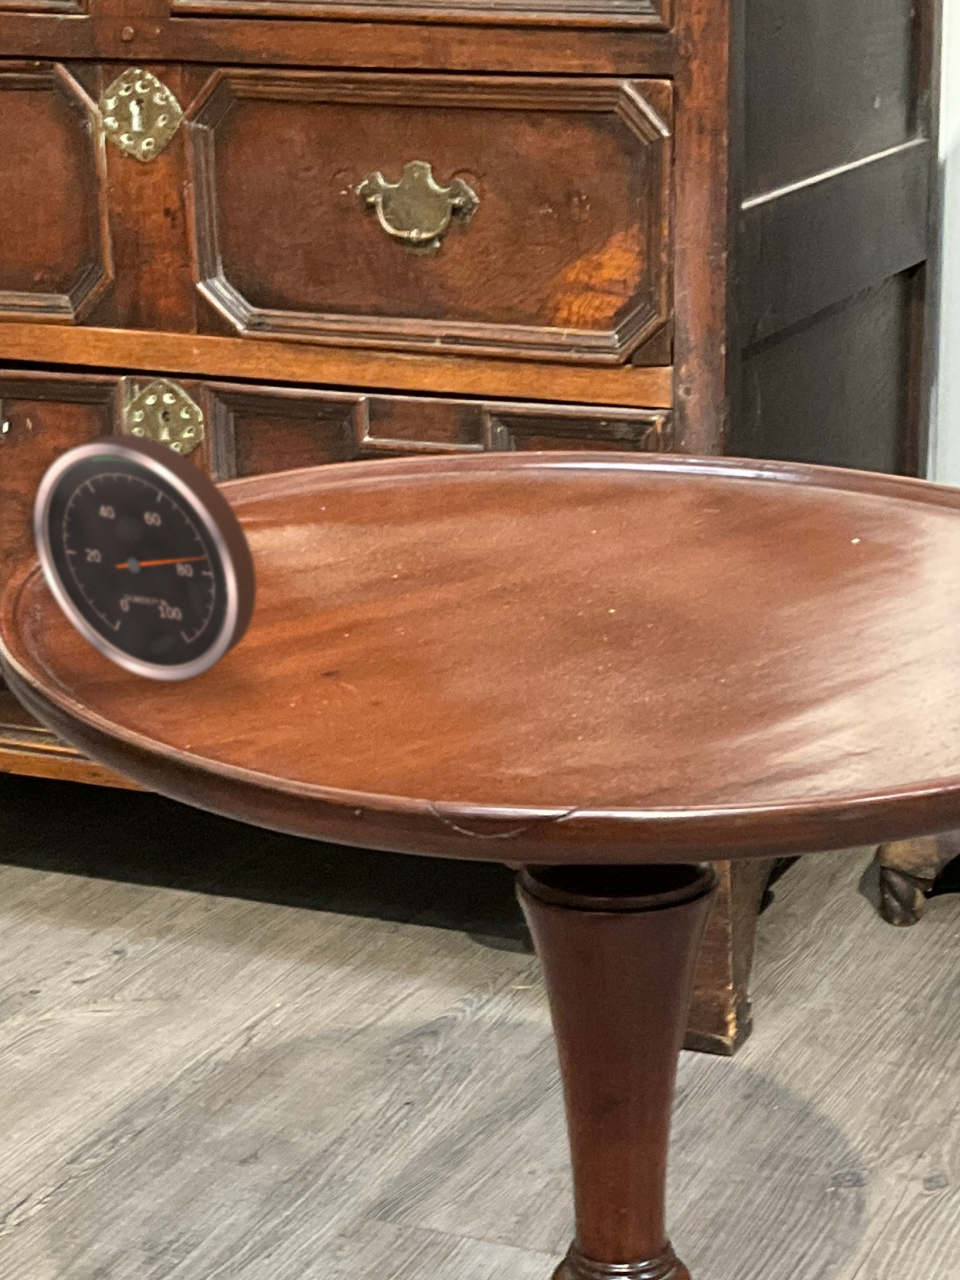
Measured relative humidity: 76 %
